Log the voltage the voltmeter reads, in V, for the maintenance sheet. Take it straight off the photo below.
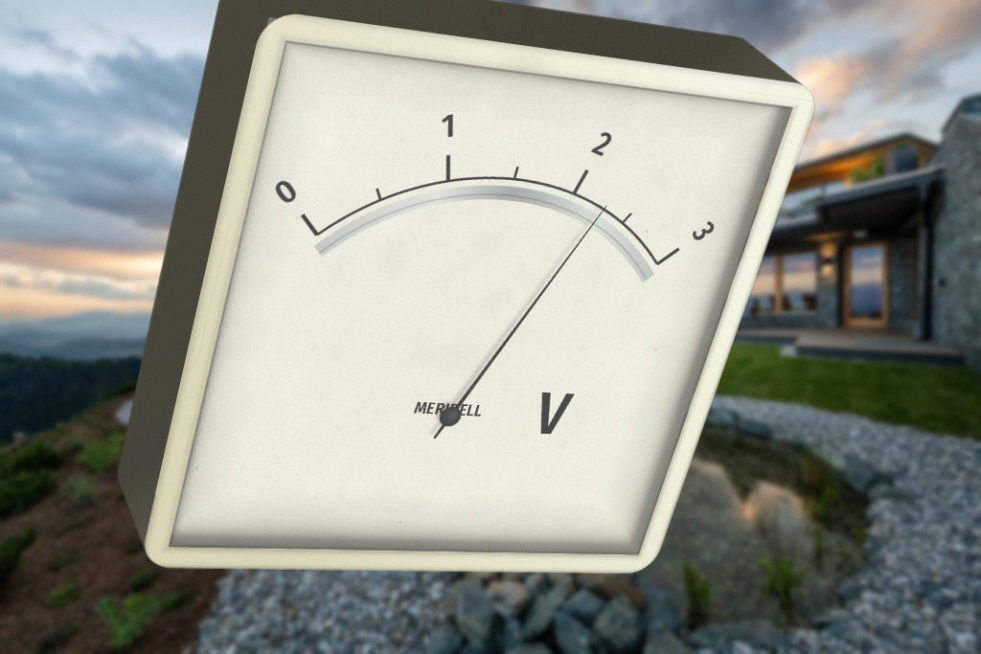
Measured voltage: 2.25 V
